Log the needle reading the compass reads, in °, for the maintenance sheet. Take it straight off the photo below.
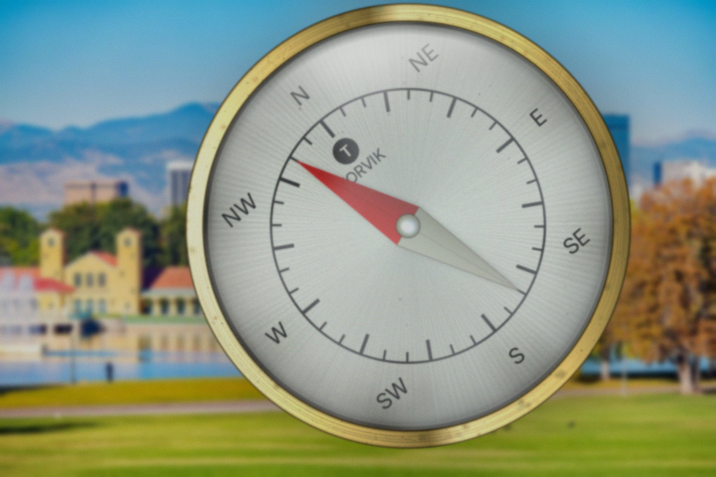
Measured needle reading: 340 °
